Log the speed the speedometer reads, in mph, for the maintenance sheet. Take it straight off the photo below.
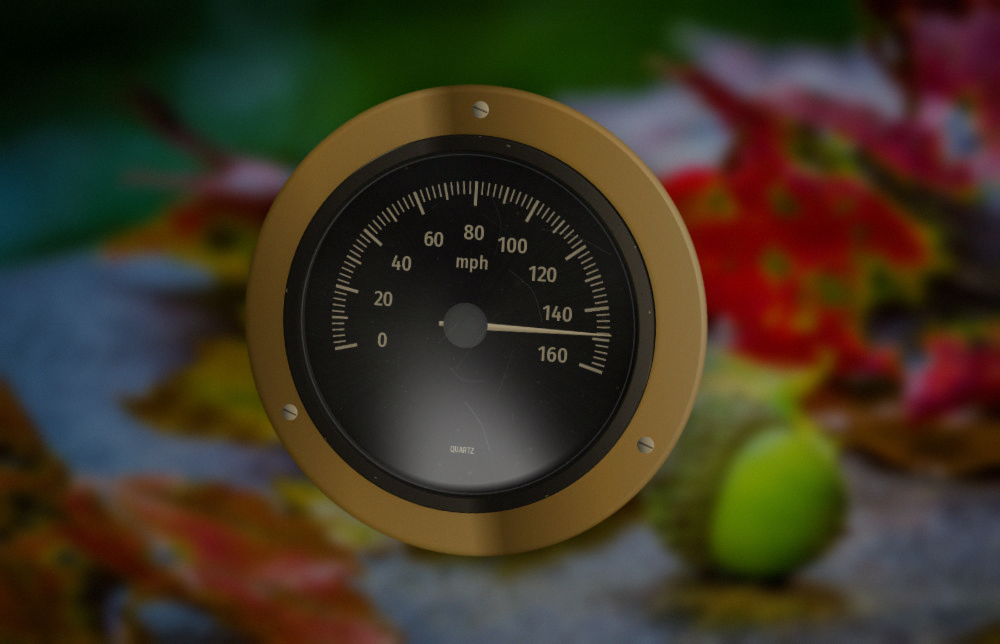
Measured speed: 148 mph
